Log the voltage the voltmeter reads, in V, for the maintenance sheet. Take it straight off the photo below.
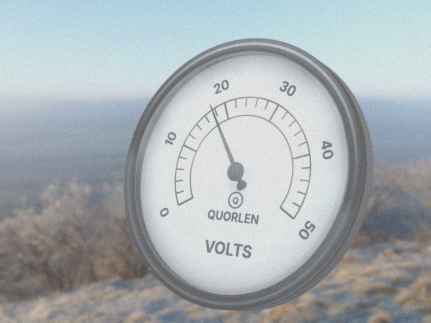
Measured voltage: 18 V
